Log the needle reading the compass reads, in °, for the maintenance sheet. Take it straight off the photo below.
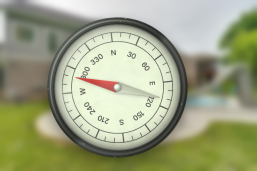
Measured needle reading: 290 °
